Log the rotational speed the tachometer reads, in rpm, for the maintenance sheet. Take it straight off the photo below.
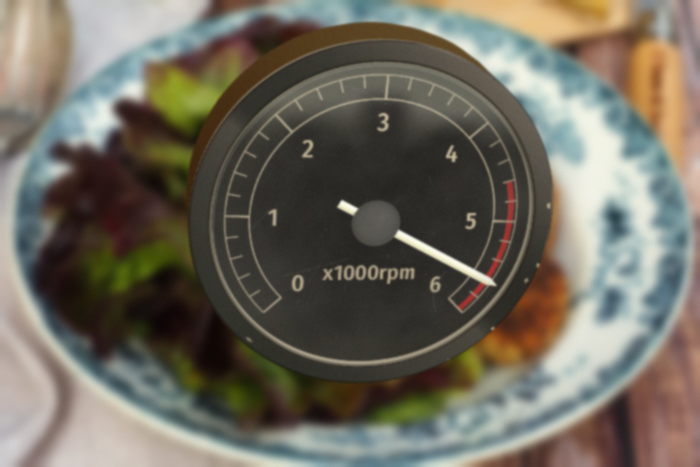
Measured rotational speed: 5600 rpm
